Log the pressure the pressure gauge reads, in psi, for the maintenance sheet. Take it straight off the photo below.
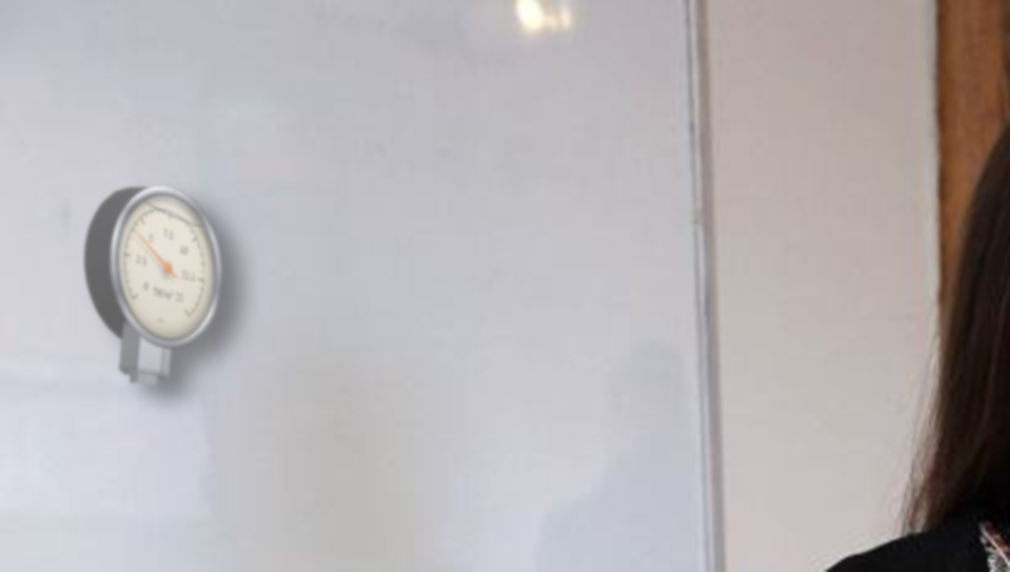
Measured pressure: 4 psi
